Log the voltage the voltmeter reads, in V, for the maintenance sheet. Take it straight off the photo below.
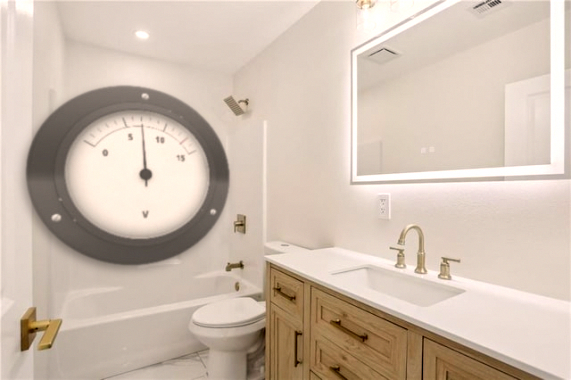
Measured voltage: 7 V
